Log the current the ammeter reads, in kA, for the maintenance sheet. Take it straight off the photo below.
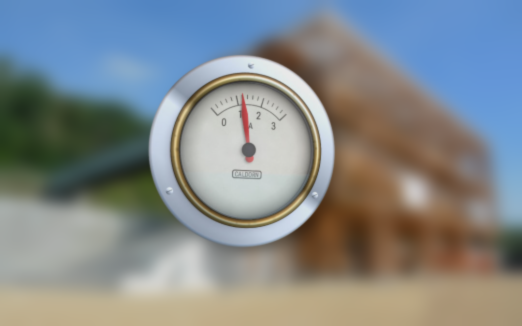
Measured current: 1.2 kA
